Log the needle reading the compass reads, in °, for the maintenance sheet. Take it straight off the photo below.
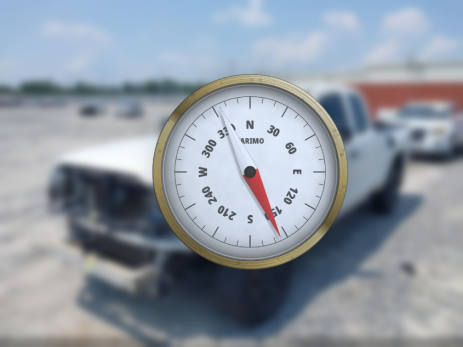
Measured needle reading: 155 °
